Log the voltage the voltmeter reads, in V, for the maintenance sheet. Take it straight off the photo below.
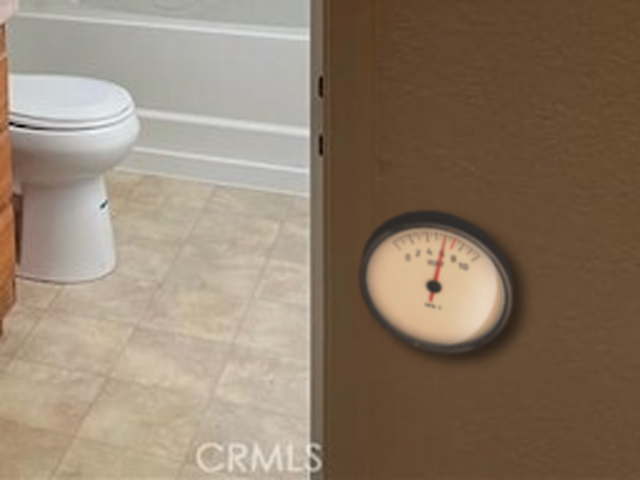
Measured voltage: 6 V
